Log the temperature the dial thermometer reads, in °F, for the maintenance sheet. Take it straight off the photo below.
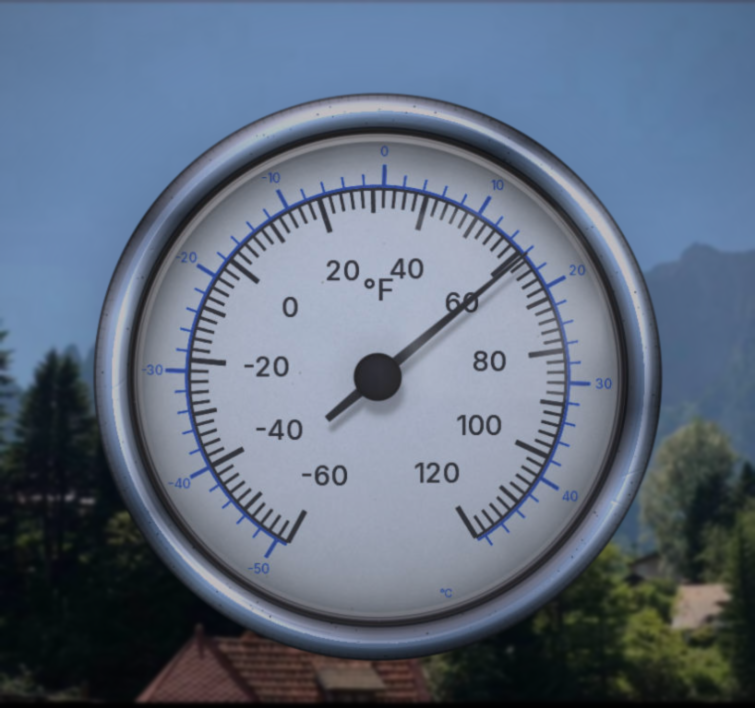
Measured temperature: 61 °F
